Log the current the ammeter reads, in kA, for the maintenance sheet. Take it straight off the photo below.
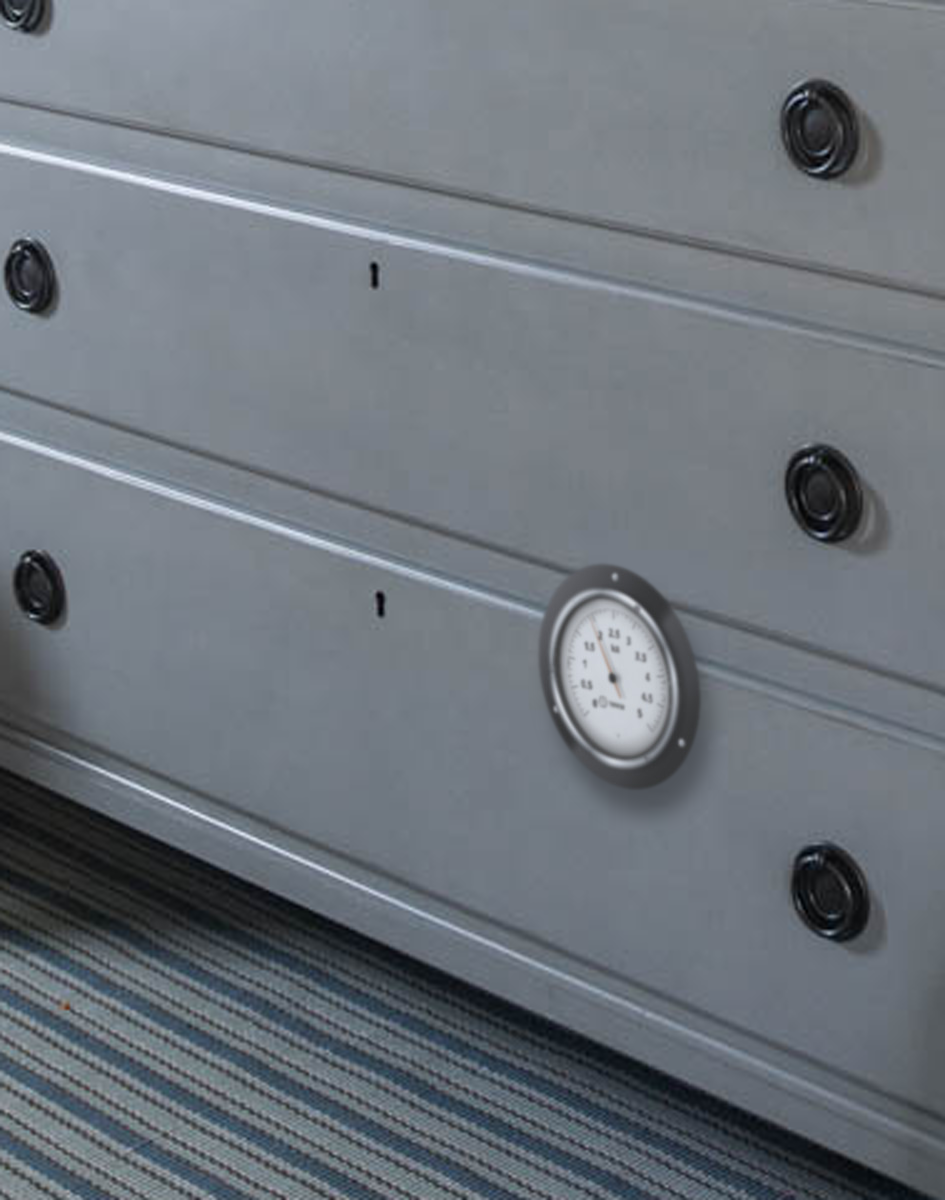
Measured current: 2 kA
